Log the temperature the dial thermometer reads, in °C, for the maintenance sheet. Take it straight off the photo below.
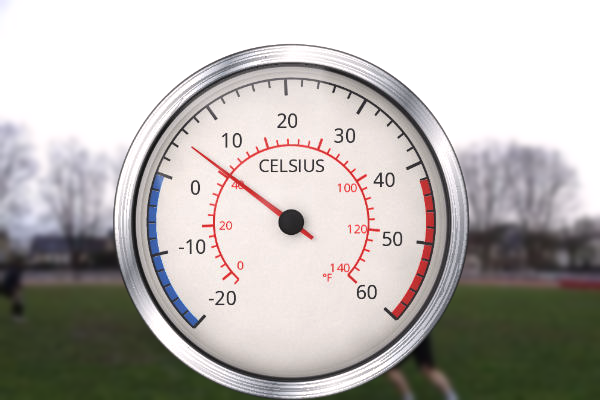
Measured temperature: 5 °C
